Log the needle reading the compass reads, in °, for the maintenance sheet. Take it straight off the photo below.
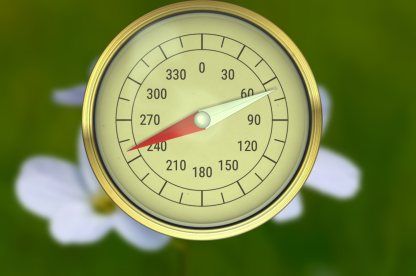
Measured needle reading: 247.5 °
